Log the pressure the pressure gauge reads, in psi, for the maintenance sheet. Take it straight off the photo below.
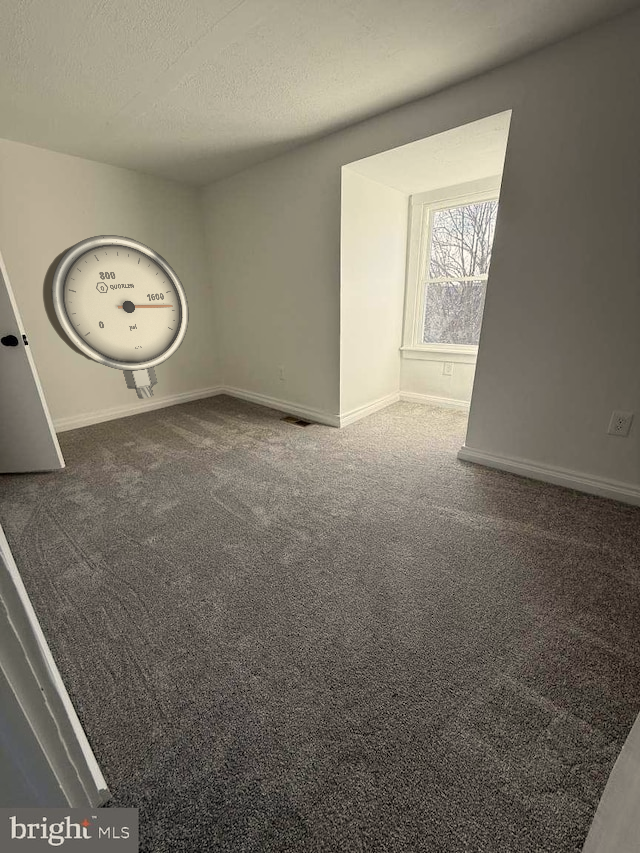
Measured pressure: 1750 psi
